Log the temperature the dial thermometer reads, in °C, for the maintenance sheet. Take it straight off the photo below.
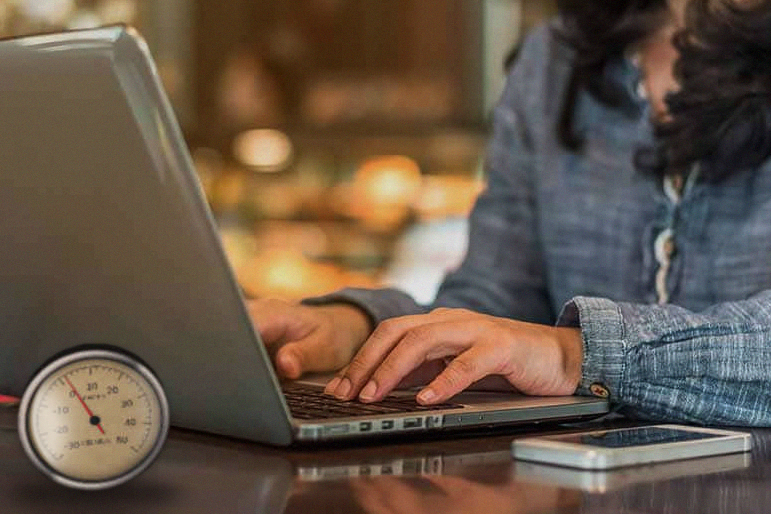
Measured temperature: 2 °C
